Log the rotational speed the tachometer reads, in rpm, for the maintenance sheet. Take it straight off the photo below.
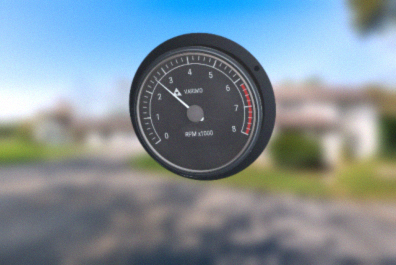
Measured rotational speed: 2600 rpm
